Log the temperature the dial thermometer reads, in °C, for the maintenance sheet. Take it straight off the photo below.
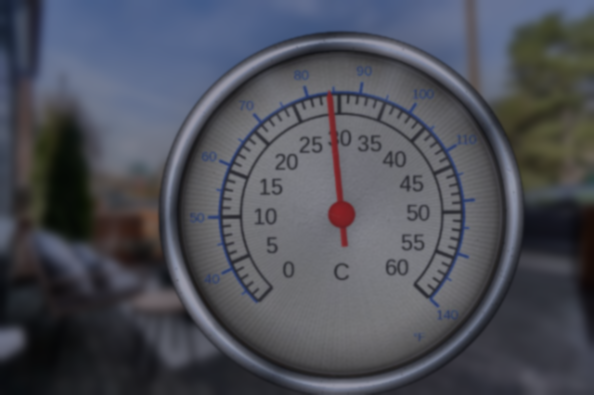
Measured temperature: 29 °C
